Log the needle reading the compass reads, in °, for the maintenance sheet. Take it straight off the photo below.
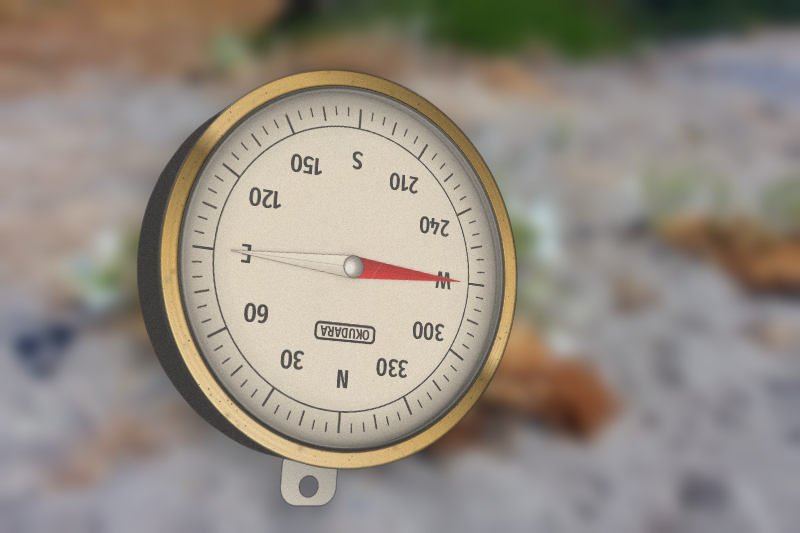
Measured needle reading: 270 °
